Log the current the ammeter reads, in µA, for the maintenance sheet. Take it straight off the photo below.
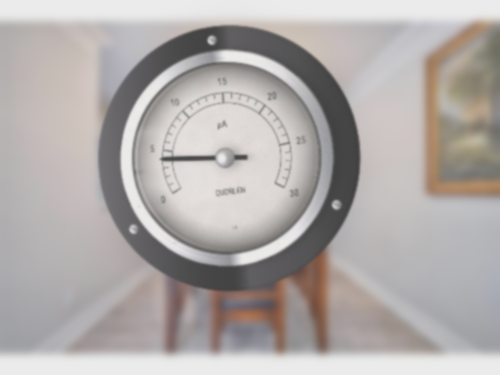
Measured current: 4 µA
